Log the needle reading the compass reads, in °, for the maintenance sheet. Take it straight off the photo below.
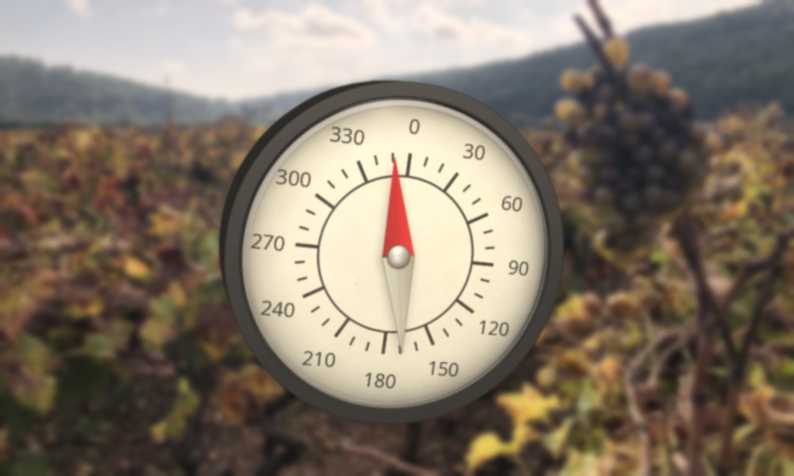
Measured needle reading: 350 °
